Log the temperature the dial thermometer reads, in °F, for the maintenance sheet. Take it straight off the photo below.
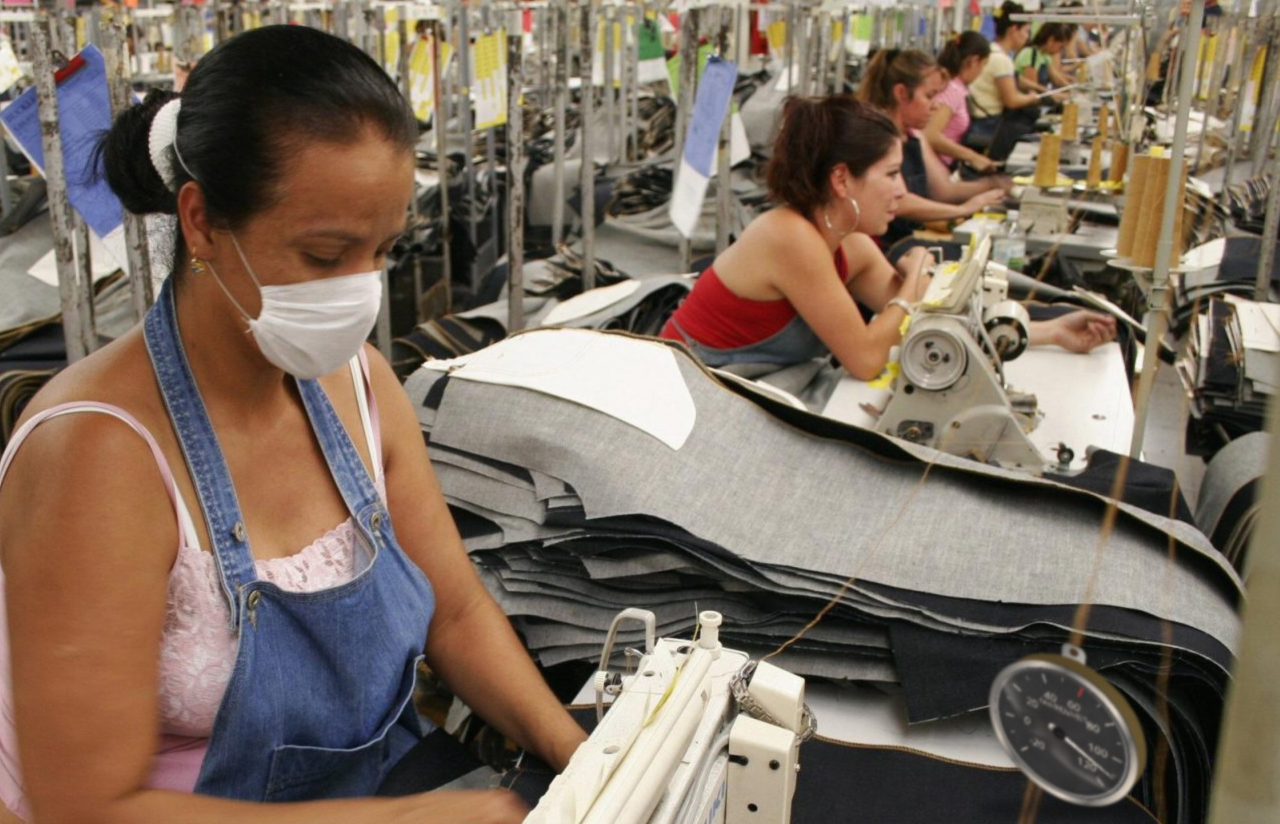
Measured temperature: 110 °F
